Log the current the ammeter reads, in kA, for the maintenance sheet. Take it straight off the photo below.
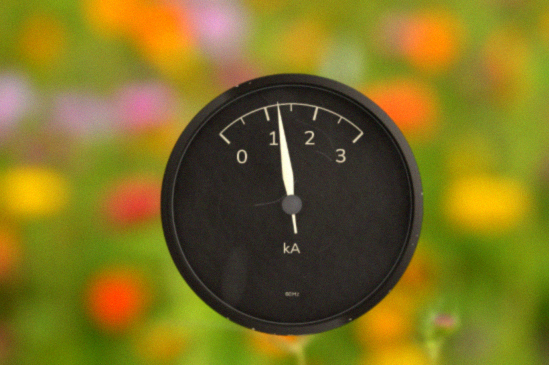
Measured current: 1.25 kA
